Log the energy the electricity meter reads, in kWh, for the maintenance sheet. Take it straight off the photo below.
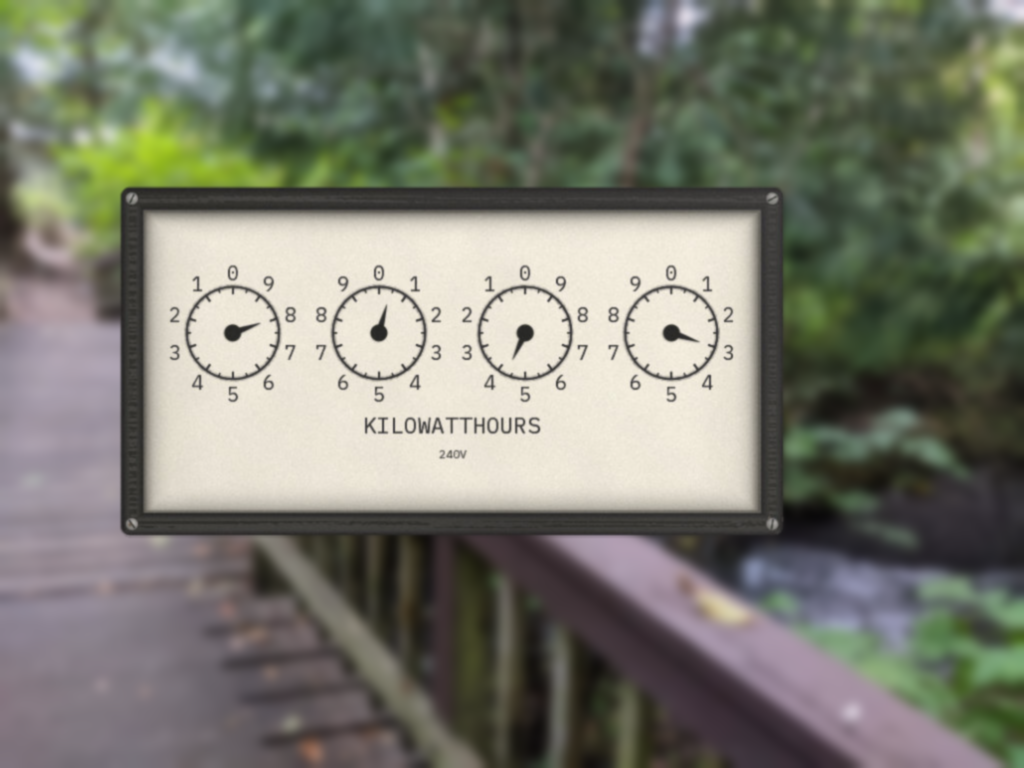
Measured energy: 8043 kWh
